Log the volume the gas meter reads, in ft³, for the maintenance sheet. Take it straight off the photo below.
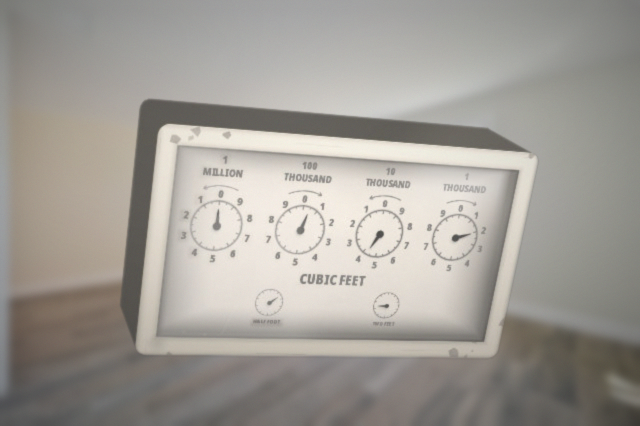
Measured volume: 4200 ft³
